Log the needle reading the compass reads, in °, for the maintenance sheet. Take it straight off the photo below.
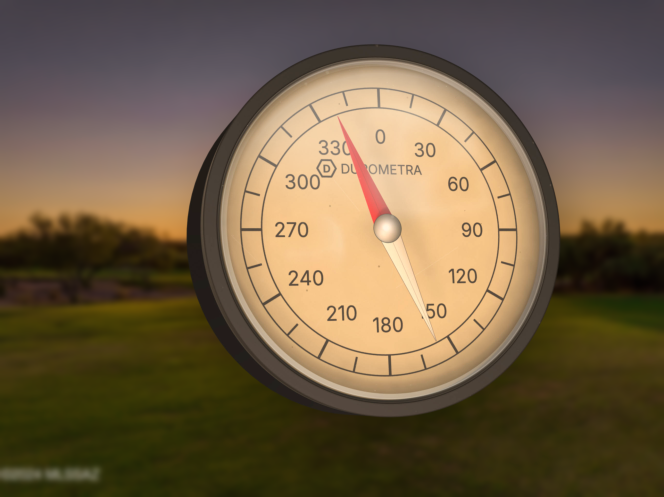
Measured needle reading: 337.5 °
